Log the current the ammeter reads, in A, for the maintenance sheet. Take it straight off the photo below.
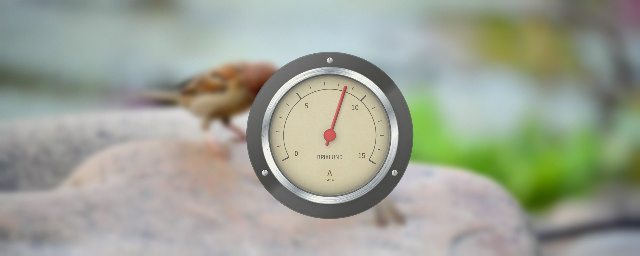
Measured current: 8.5 A
